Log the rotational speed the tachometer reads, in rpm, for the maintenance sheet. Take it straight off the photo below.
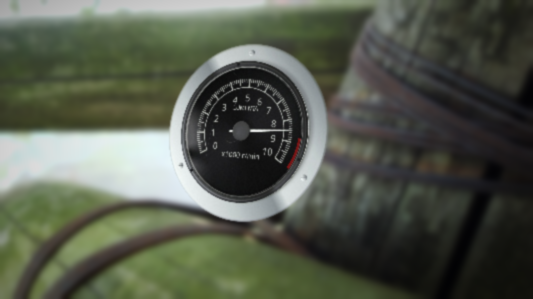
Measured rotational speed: 8500 rpm
